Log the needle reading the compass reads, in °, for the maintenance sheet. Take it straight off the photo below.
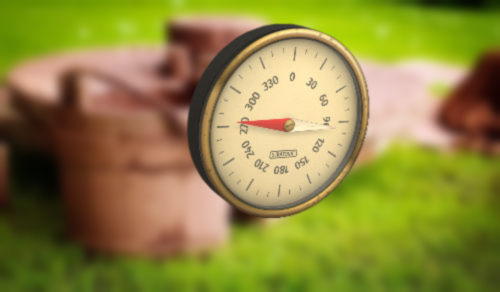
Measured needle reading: 275 °
